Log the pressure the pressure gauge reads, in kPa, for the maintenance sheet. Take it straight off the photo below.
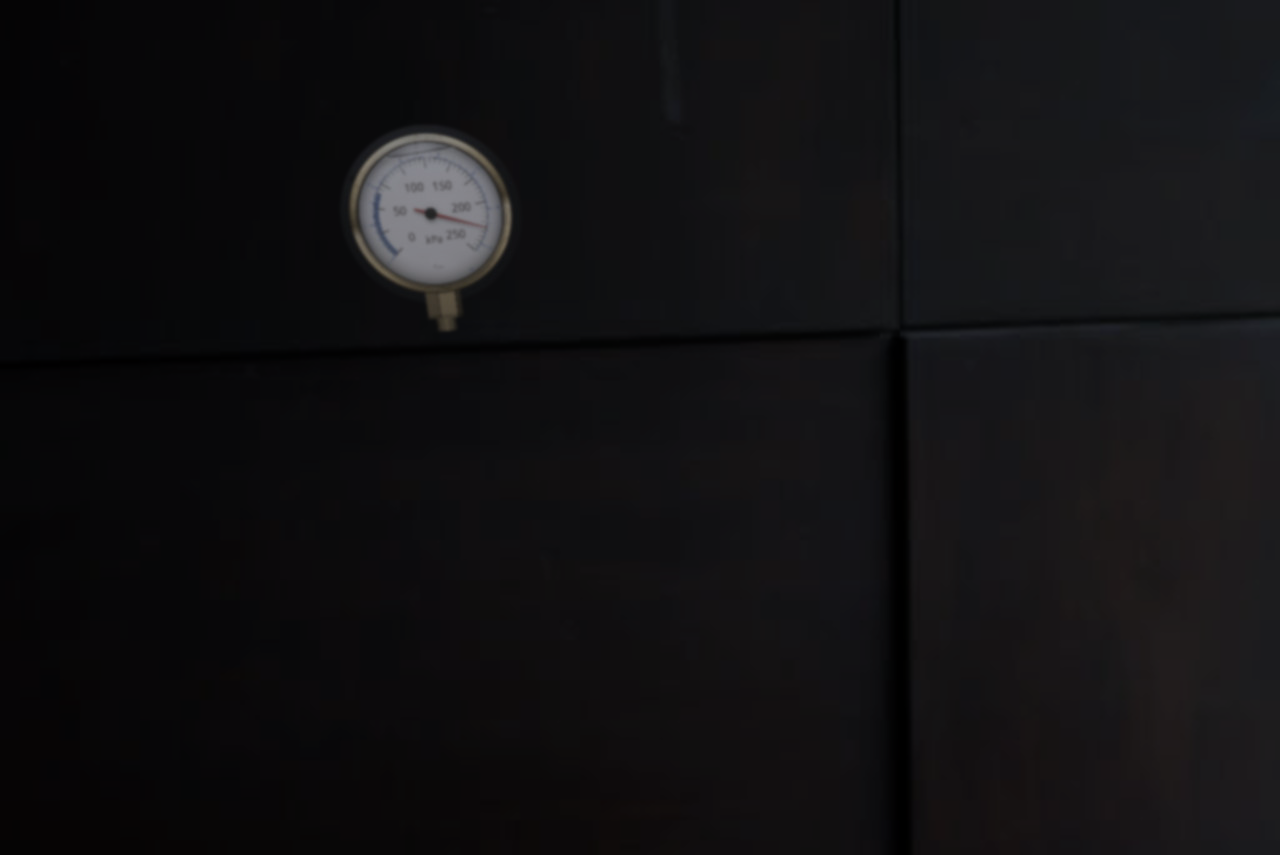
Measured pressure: 225 kPa
